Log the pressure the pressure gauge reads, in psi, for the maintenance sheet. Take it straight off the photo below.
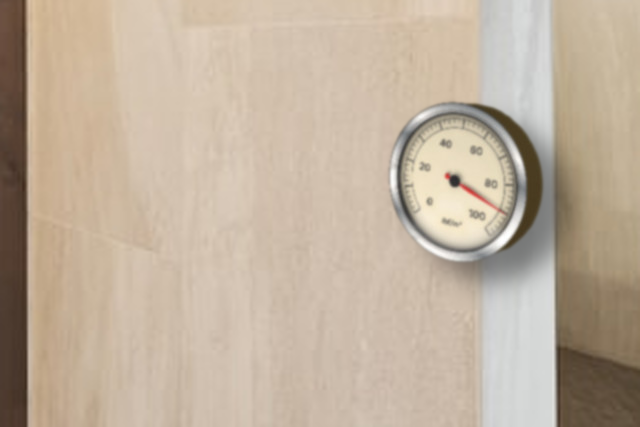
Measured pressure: 90 psi
